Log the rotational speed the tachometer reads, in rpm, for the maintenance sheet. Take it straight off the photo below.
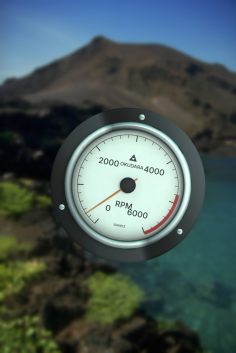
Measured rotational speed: 300 rpm
